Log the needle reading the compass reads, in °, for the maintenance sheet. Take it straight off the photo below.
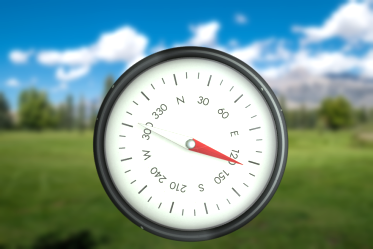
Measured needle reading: 125 °
